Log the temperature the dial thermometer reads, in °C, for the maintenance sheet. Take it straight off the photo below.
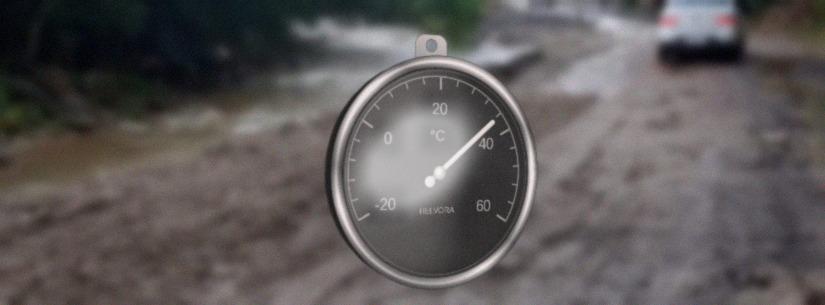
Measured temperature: 36 °C
